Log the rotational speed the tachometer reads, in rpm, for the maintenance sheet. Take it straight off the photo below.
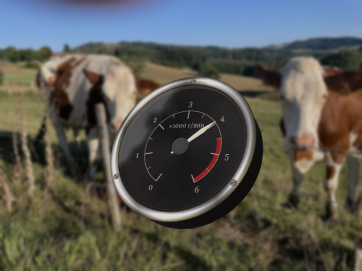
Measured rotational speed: 4000 rpm
